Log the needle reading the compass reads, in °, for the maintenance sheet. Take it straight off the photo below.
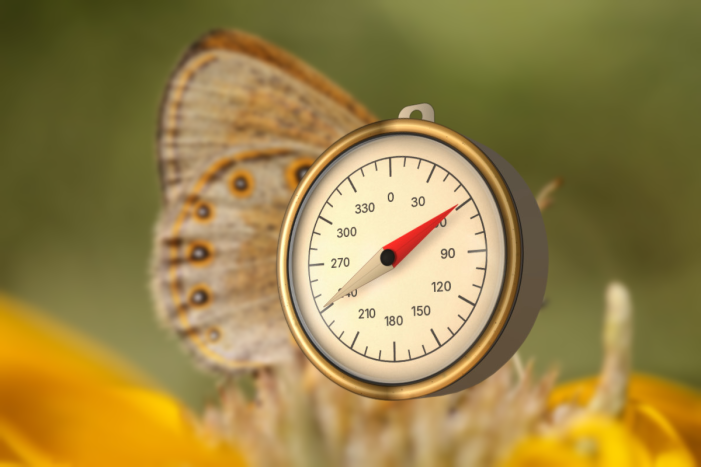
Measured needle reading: 60 °
